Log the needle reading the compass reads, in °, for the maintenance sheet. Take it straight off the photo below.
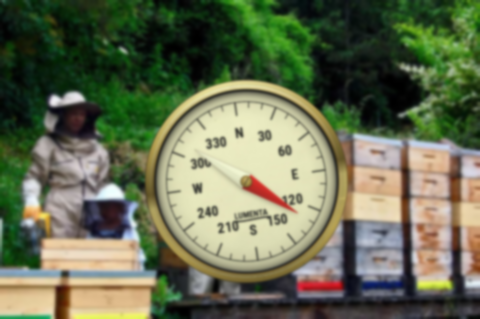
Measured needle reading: 130 °
